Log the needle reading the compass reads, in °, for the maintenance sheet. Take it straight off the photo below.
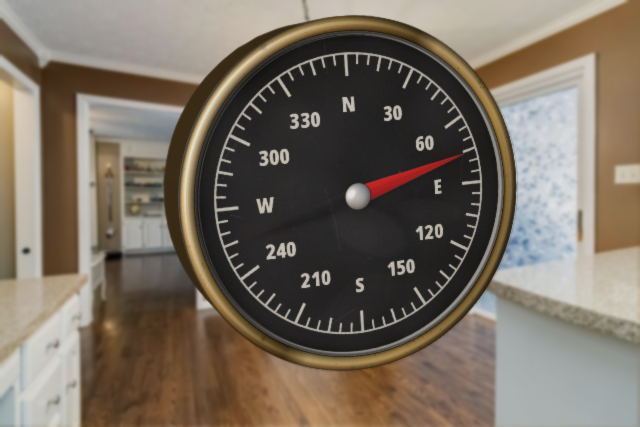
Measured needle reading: 75 °
